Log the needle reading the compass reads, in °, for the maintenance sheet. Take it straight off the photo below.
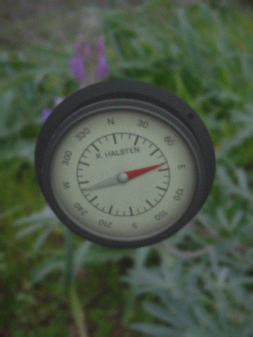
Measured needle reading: 80 °
